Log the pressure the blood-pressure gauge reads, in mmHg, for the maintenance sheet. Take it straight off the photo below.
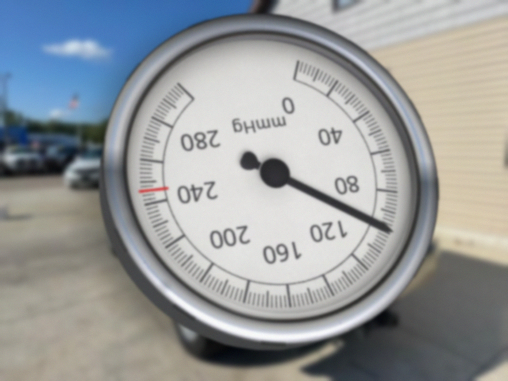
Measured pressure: 100 mmHg
